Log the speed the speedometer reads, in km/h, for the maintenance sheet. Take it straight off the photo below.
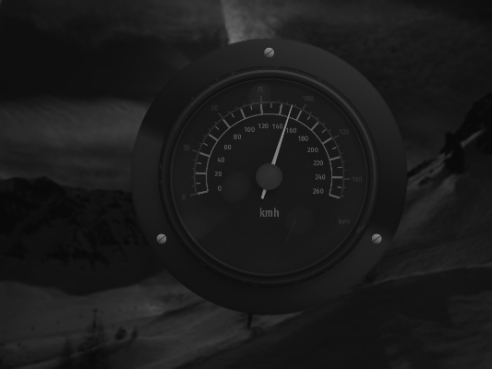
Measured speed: 150 km/h
